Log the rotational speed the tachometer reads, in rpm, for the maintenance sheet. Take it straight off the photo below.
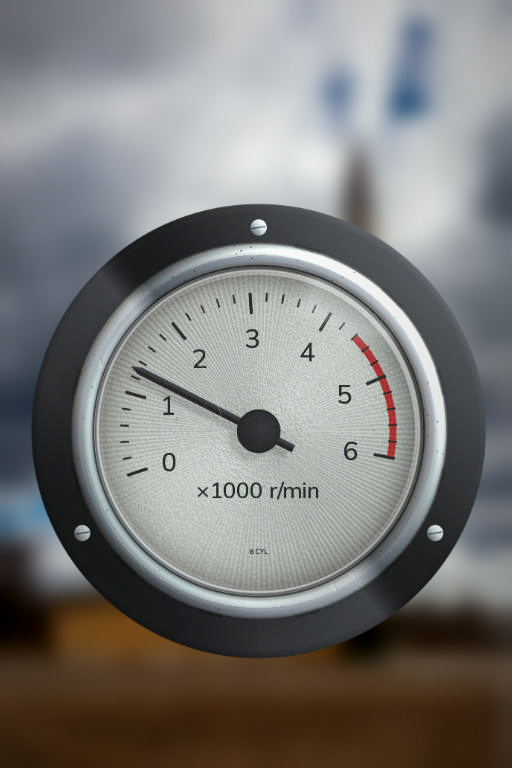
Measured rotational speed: 1300 rpm
